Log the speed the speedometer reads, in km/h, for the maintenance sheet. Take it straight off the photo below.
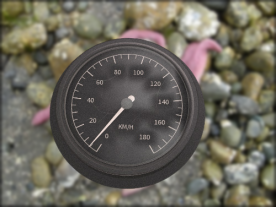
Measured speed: 5 km/h
